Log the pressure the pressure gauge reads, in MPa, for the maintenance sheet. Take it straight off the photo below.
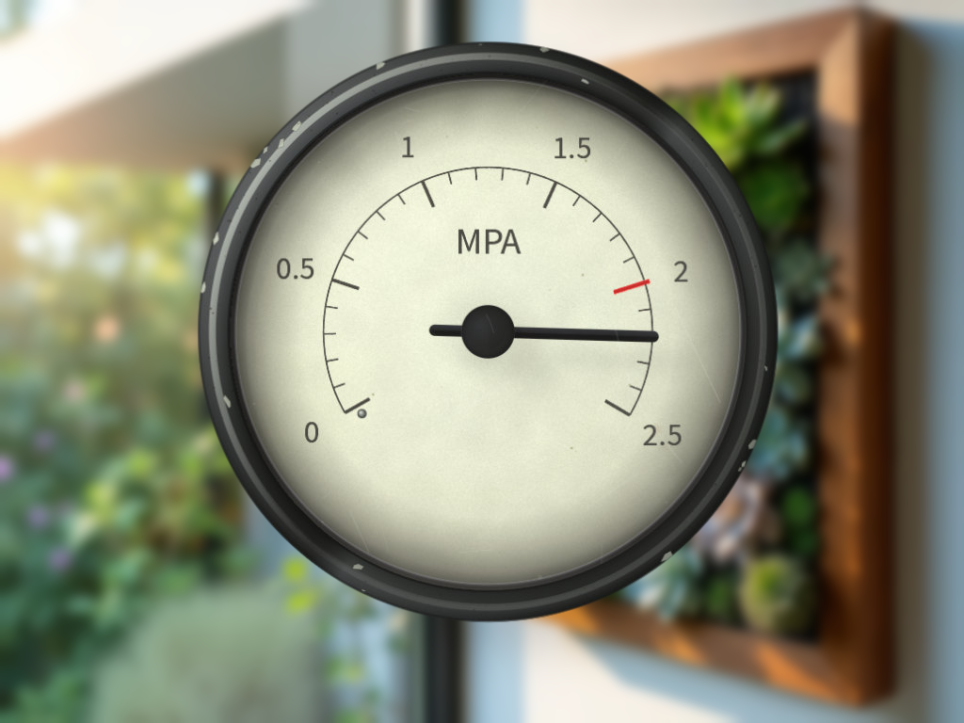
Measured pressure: 2.2 MPa
